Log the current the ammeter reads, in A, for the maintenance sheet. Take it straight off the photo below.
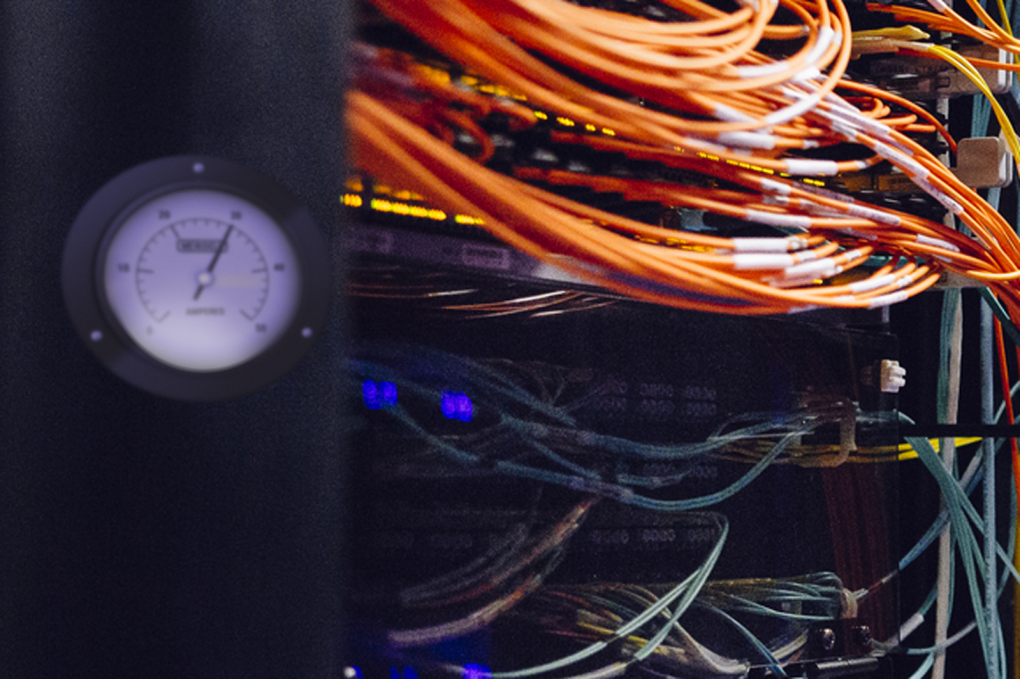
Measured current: 30 A
